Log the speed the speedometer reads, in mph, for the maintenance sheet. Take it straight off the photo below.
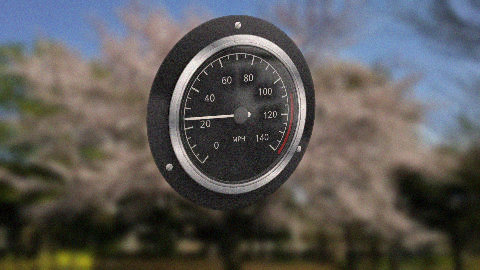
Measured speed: 25 mph
